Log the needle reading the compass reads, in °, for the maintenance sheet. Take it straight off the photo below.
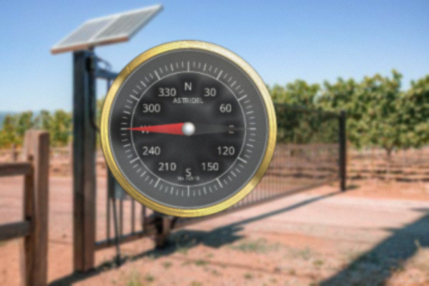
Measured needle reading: 270 °
